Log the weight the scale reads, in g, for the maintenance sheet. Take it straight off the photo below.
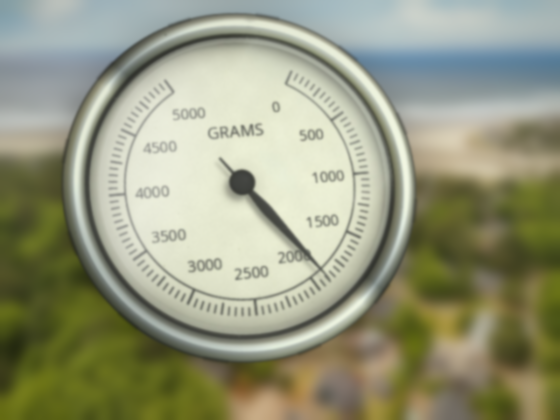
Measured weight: 1900 g
